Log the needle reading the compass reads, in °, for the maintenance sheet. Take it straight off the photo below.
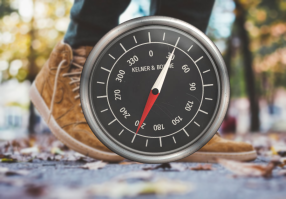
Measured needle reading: 210 °
